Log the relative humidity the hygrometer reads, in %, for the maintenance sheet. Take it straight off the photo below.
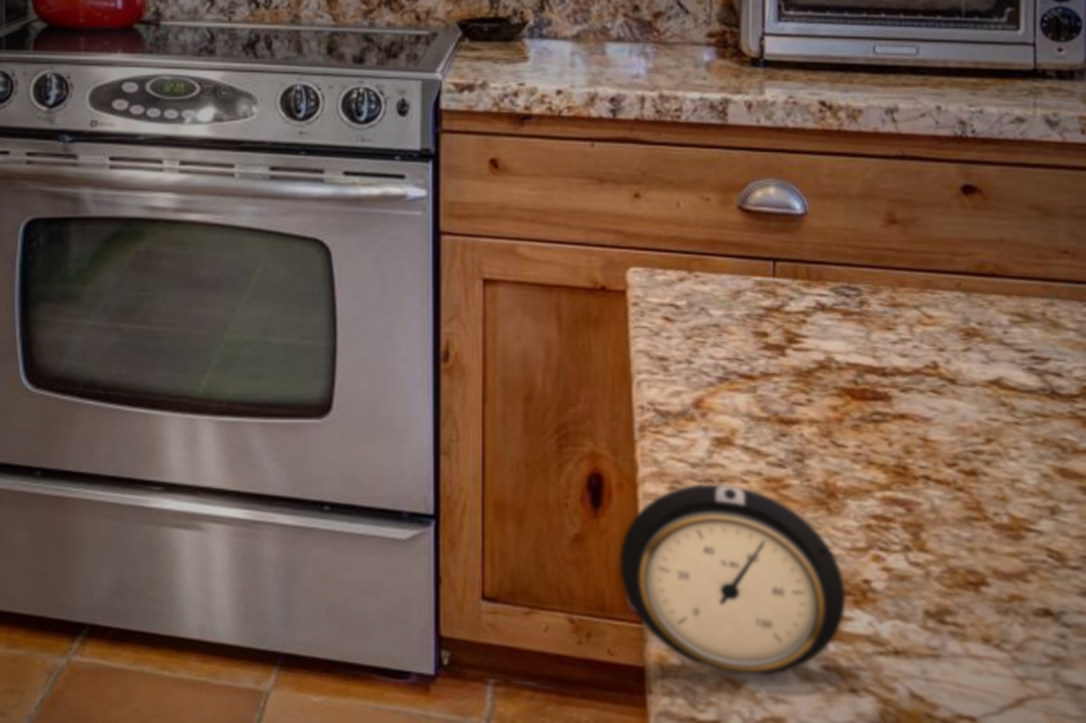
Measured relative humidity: 60 %
